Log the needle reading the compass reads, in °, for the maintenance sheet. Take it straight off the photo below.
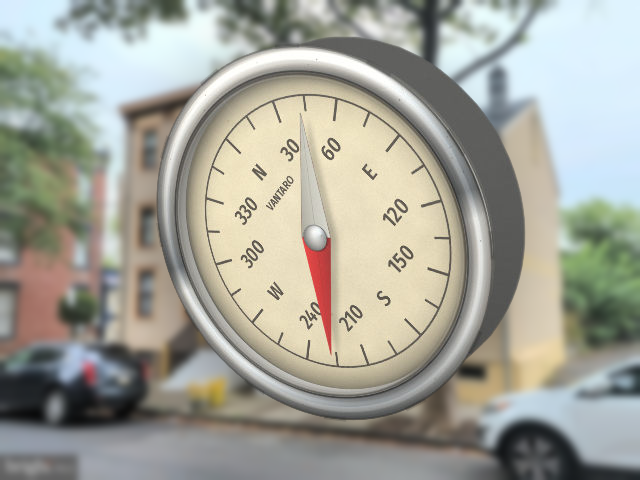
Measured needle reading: 225 °
